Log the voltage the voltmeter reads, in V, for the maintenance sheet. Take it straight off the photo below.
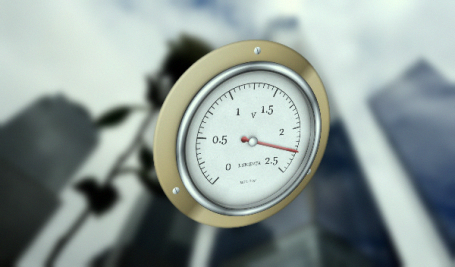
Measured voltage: 2.25 V
